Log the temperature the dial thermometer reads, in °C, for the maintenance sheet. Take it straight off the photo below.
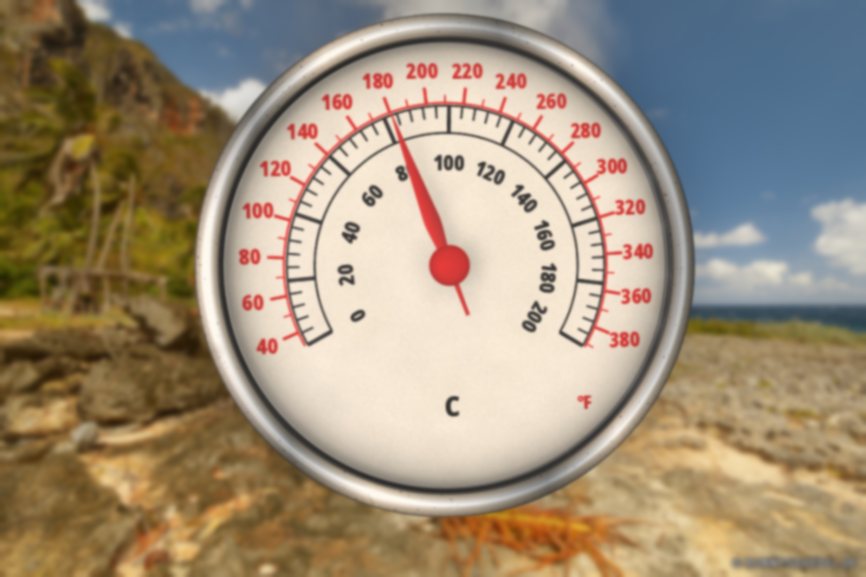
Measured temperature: 82 °C
